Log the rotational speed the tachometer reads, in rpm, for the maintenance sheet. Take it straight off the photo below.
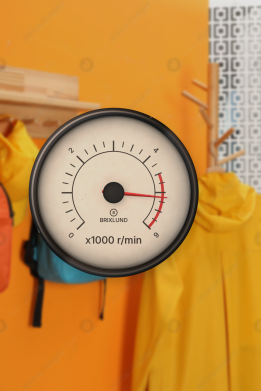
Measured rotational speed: 5125 rpm
